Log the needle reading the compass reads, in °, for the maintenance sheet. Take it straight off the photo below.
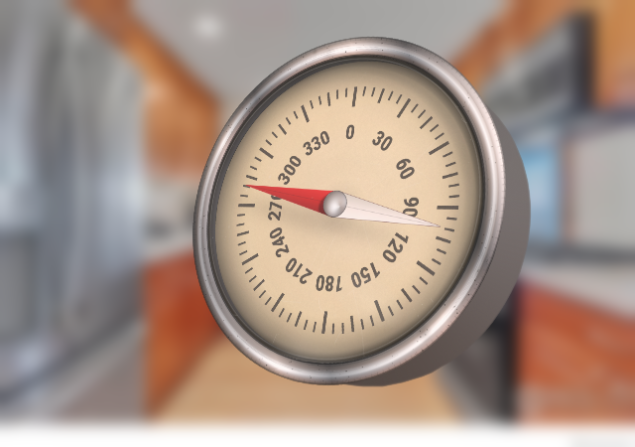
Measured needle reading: 280 °
